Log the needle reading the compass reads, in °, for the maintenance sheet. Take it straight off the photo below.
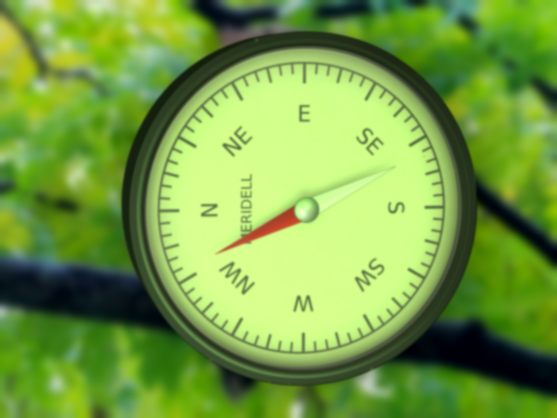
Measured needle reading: 335 °
